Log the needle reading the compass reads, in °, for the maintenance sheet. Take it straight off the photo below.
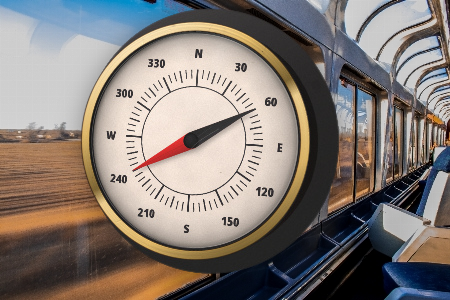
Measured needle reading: 240 °
